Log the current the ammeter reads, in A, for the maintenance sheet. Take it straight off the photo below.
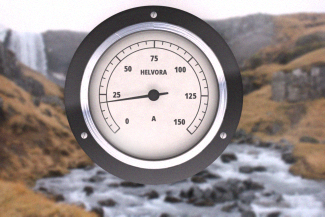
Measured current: 20 A
